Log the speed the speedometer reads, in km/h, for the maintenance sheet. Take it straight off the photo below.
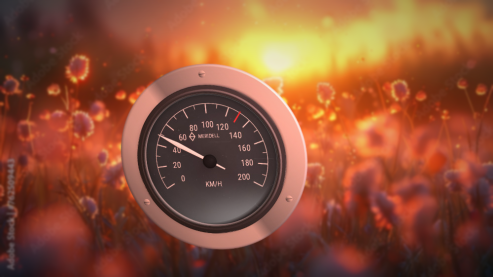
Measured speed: 50 km/h
